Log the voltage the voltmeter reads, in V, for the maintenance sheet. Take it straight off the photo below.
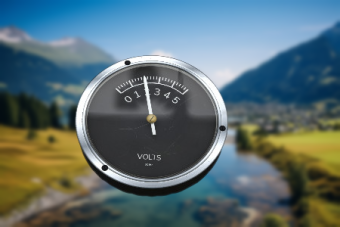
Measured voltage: 2 V
